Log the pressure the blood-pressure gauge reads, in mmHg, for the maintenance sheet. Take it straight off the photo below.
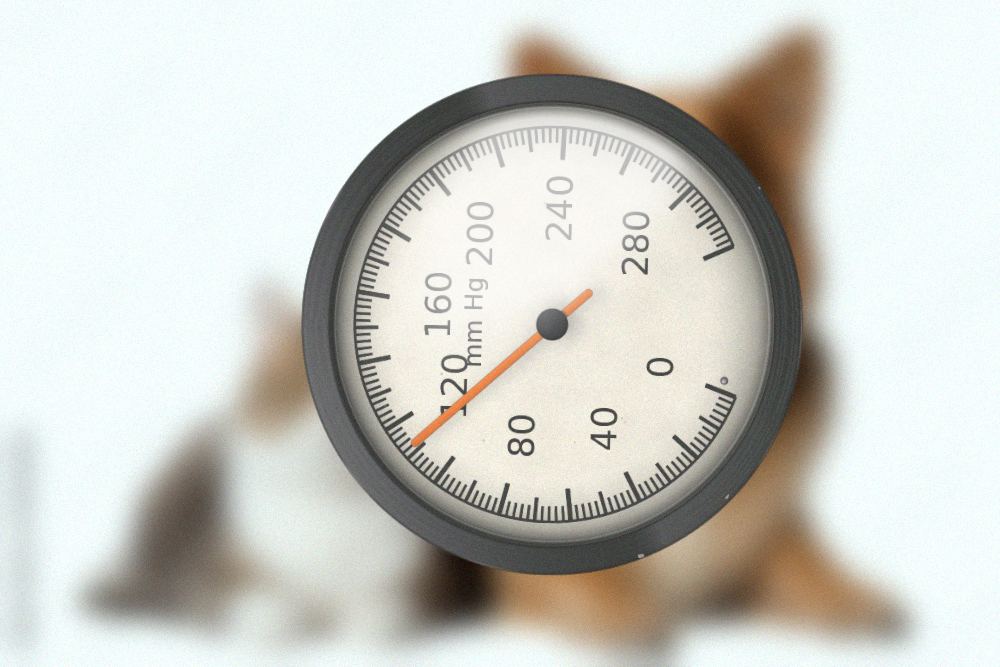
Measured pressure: 112 mmHg
